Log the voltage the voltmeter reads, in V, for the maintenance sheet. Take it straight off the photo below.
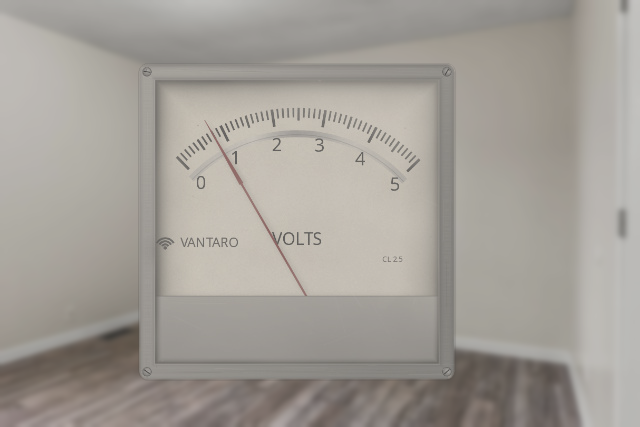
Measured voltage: 0.8 V
